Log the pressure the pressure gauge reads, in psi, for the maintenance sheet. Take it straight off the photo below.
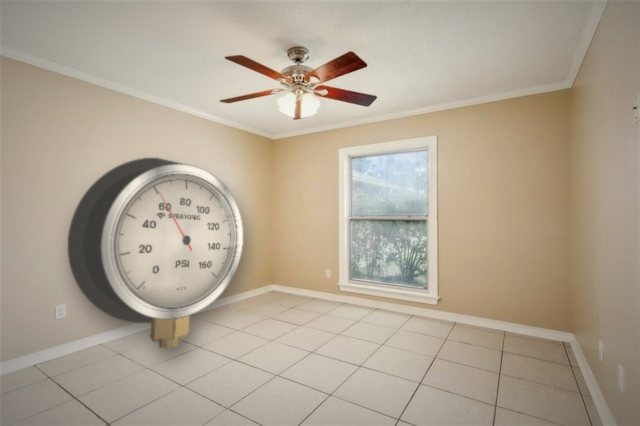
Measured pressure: 60 psi
